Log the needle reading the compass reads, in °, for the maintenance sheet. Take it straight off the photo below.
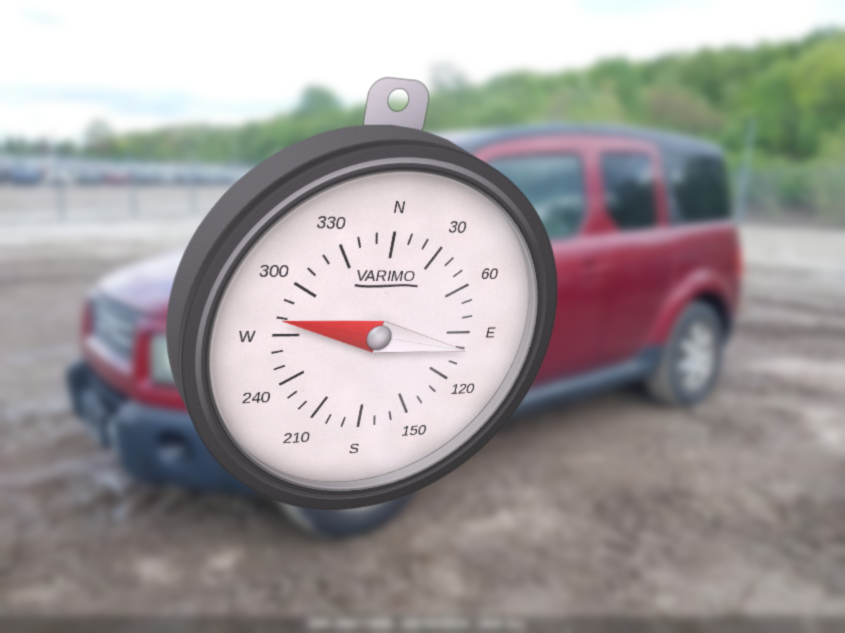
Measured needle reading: 280 °
